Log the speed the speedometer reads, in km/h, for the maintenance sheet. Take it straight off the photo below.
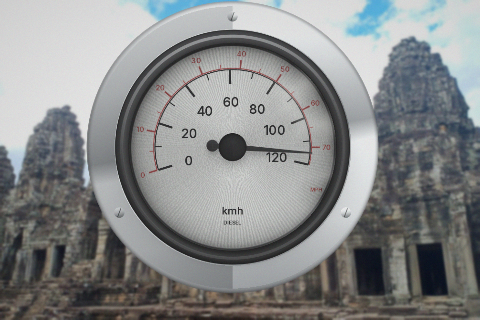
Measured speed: 115 km/h
